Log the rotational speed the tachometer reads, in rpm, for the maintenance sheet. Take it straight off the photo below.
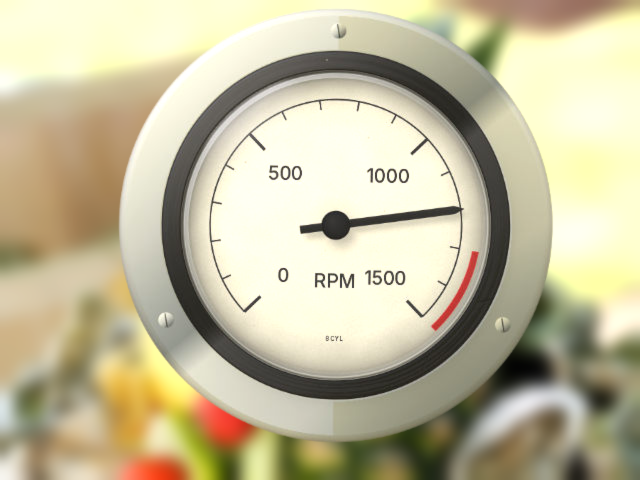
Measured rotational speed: 1200 rpm
